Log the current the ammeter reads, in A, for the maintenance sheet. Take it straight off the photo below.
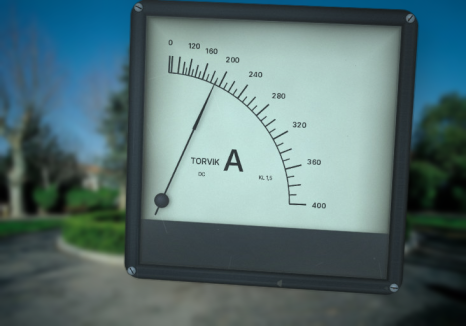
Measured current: 190 A
